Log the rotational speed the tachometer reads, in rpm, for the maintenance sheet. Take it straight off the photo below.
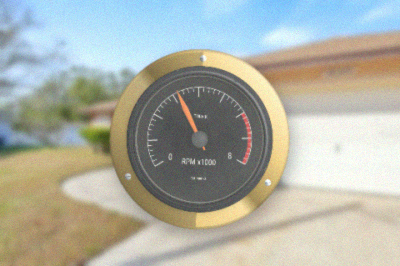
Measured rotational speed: 3200 rpm
